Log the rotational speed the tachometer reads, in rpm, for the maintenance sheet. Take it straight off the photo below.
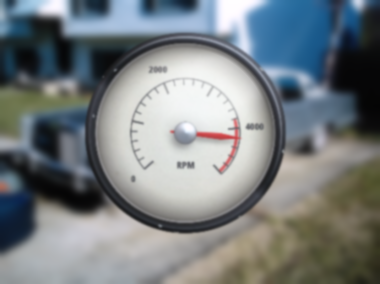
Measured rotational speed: 4200 rpm
